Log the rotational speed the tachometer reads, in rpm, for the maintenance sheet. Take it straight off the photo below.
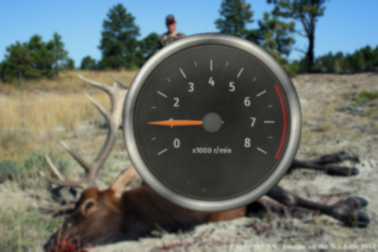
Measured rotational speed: 1000 rpm
